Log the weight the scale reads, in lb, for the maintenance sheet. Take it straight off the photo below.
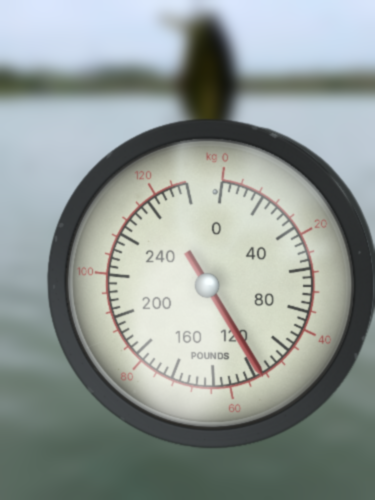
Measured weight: 116 lb
